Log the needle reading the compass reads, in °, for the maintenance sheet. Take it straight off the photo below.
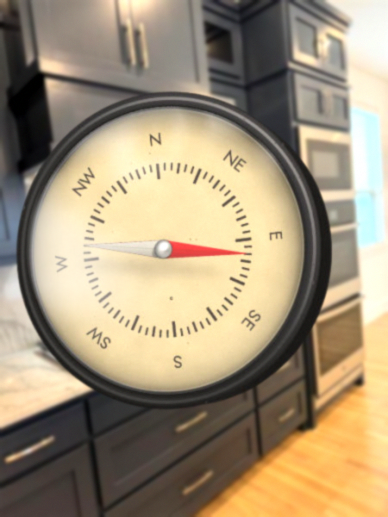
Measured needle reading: 100 °
